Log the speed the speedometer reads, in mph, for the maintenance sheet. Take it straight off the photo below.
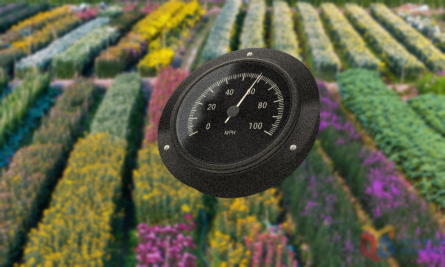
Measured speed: 60 mph
